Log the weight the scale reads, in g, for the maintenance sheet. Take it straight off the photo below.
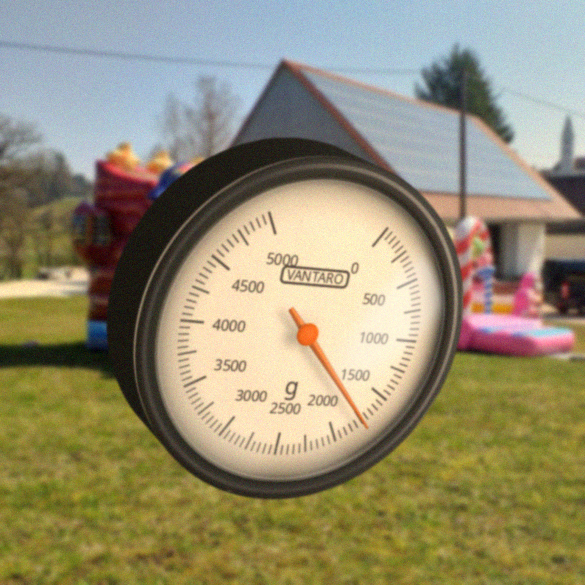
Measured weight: 1750 g
